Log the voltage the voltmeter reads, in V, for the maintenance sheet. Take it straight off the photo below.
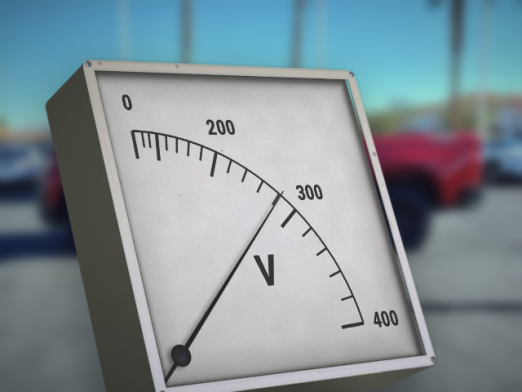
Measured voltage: 280 V
